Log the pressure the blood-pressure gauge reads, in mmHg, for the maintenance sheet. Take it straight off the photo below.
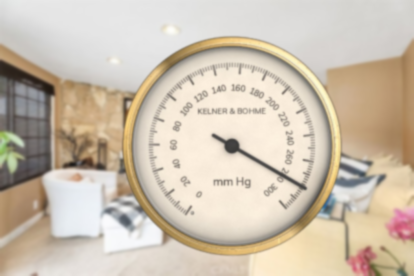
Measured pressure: 280 mmHg
